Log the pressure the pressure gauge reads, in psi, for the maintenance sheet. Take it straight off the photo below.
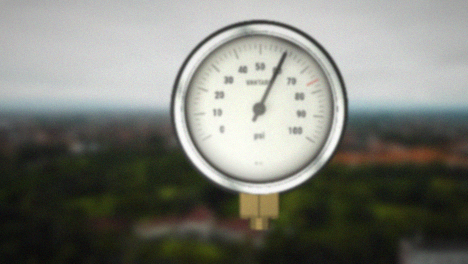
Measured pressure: 60 psi
